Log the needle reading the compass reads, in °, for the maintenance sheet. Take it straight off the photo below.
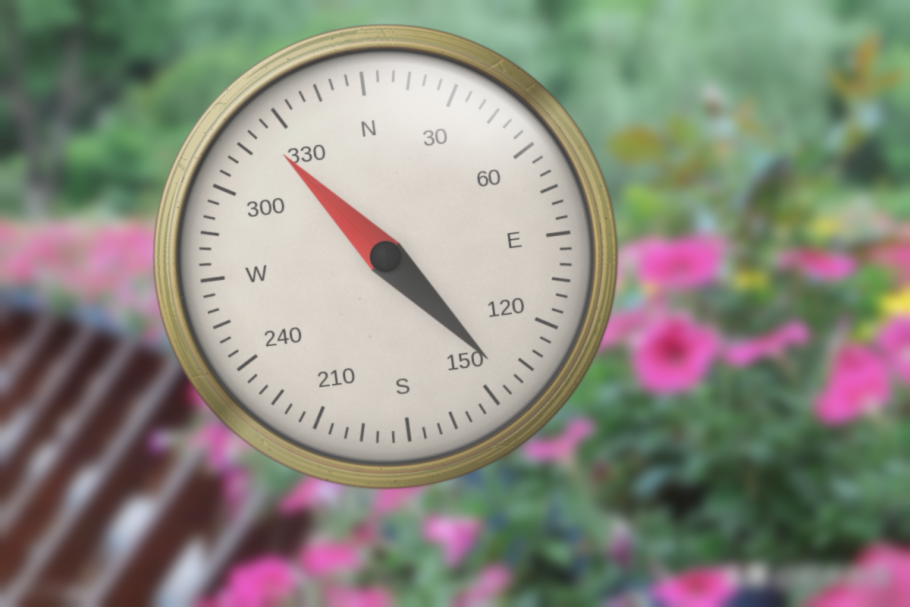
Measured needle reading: 322.5 °
